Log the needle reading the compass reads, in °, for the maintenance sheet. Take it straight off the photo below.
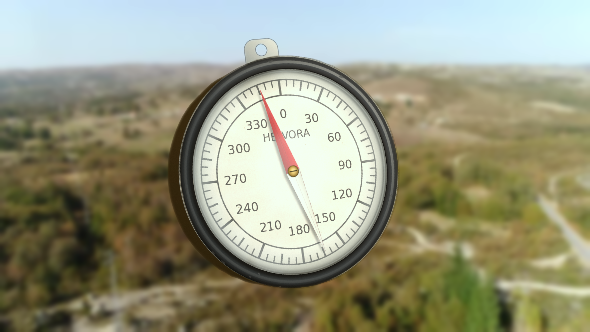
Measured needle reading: 345 °
